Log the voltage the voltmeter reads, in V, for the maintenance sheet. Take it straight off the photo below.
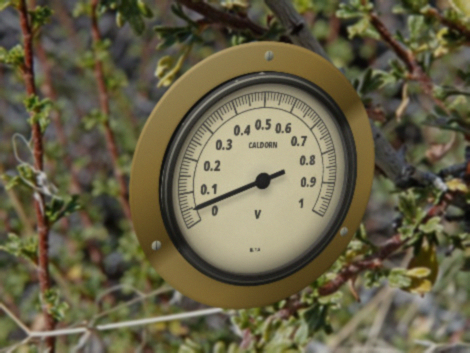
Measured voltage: 0.05 V
